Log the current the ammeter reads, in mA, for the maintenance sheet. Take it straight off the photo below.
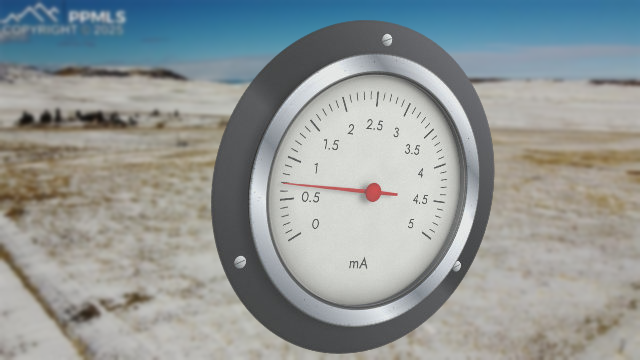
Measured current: 0.7 mA
